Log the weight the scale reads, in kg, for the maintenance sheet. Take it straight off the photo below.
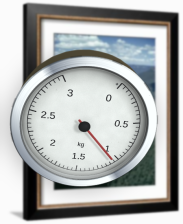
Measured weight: 1.05 kg
